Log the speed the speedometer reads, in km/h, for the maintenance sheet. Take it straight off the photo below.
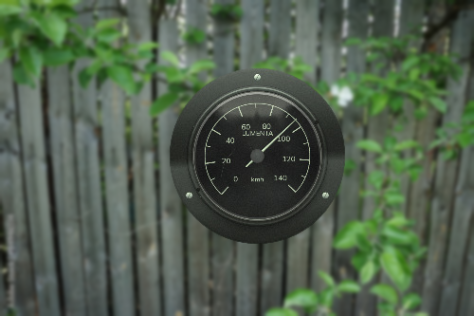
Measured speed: 95 km/h
